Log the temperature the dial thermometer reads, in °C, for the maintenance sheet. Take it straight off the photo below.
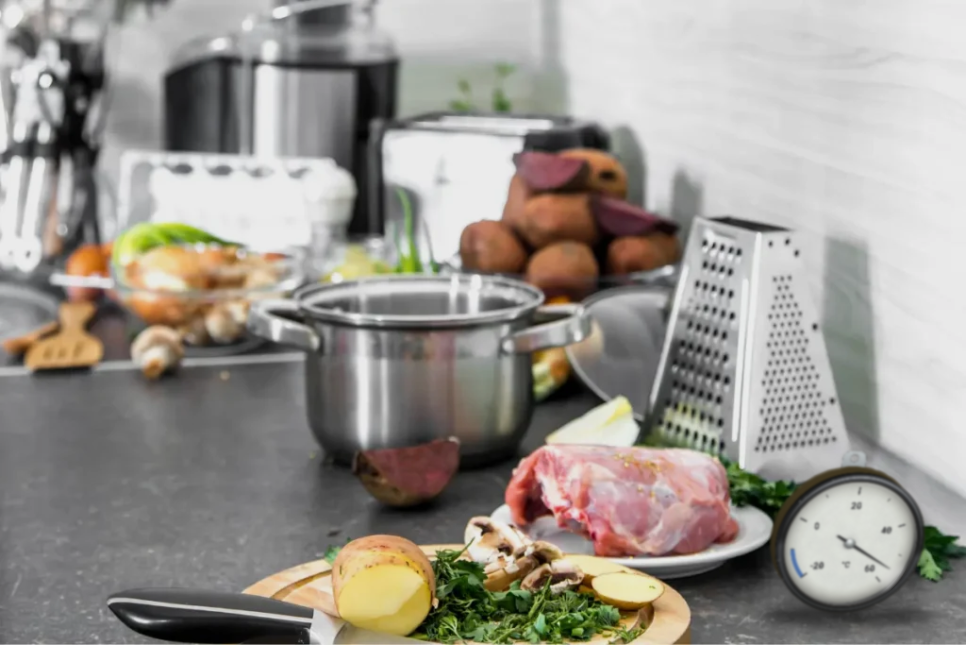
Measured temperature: 55 °C
